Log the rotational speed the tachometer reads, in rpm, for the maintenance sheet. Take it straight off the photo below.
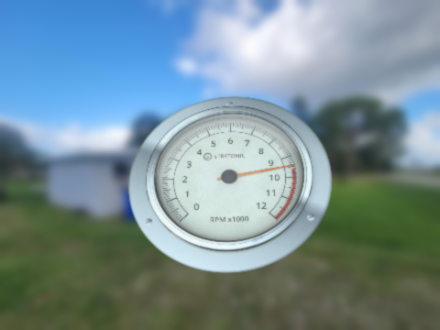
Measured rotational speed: 9500 rpm
